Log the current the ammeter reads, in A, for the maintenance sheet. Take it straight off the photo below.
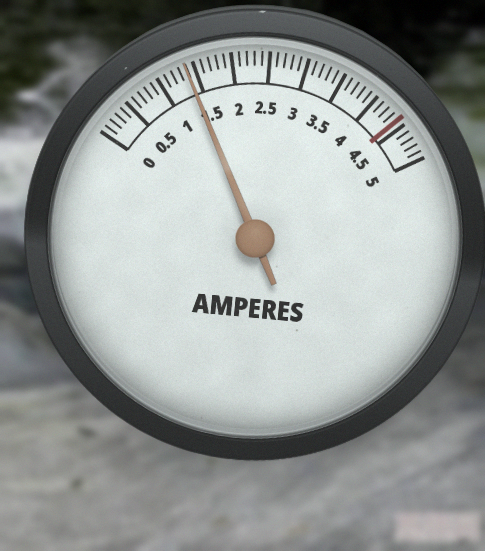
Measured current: 1.4 A
